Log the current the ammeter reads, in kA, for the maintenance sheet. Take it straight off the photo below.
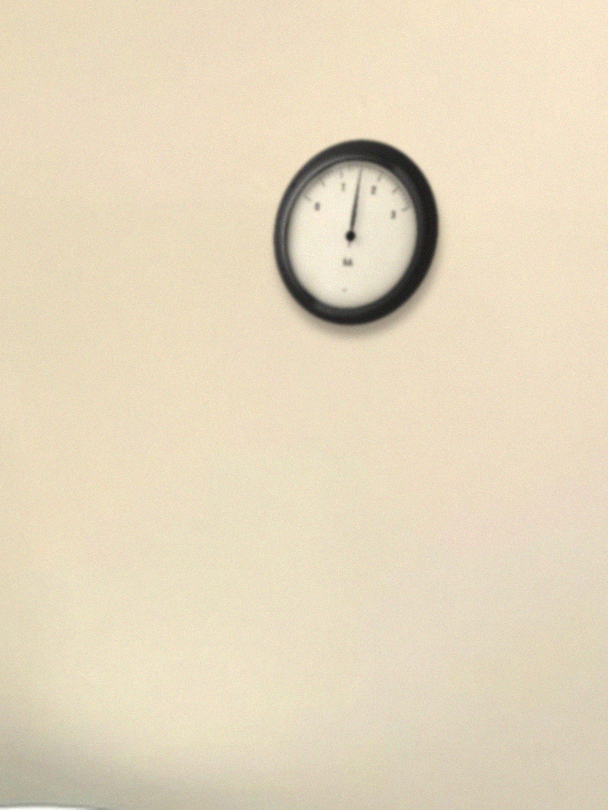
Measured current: 1.5 kA
